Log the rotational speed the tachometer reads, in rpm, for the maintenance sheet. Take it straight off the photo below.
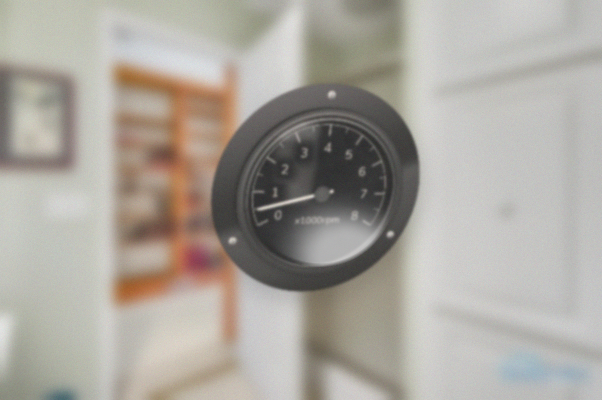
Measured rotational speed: 500 rpm
